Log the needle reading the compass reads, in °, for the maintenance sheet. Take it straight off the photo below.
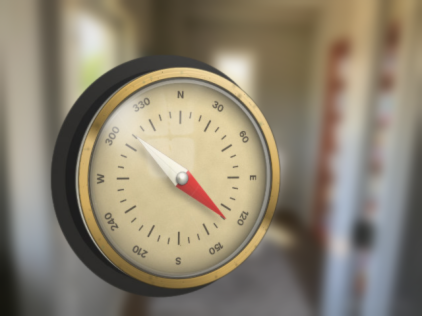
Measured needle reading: 130 °
